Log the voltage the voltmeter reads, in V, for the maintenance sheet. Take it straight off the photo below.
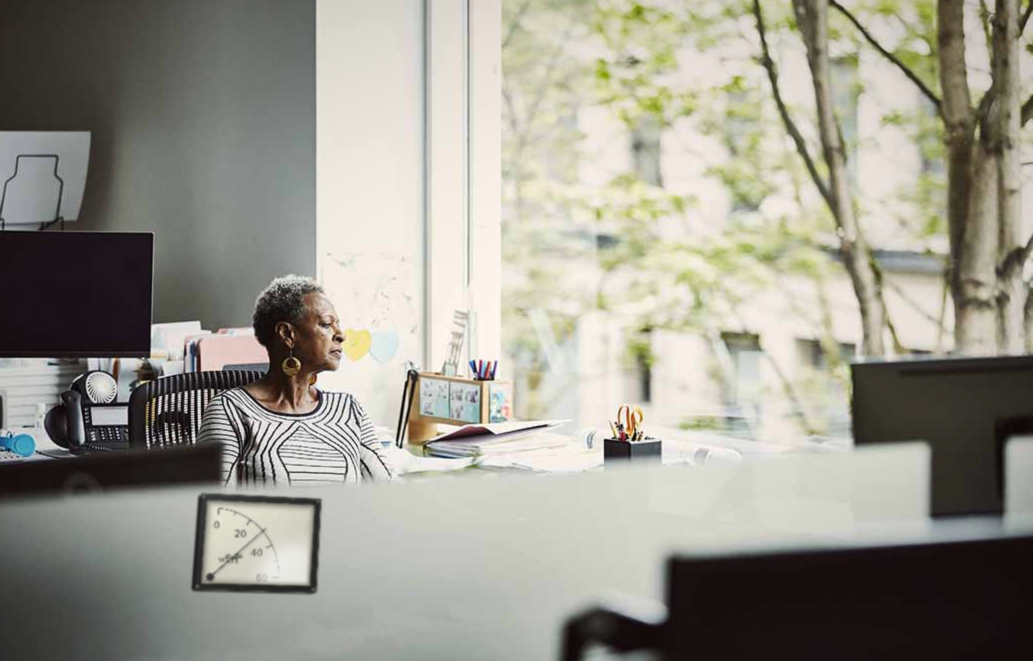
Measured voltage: 30 V
